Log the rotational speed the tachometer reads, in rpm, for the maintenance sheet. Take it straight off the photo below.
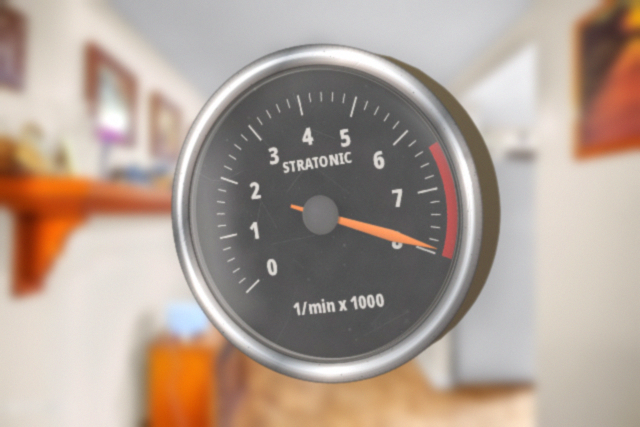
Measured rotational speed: 7900 rpm
